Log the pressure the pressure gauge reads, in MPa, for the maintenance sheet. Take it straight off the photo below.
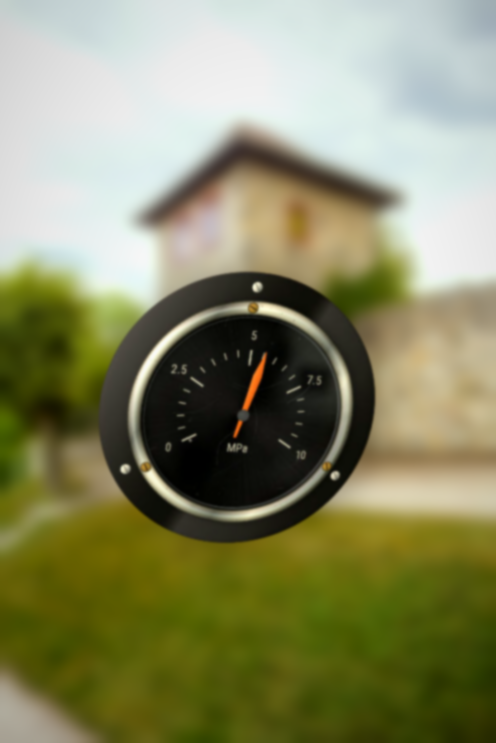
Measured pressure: 5.5 MPa
